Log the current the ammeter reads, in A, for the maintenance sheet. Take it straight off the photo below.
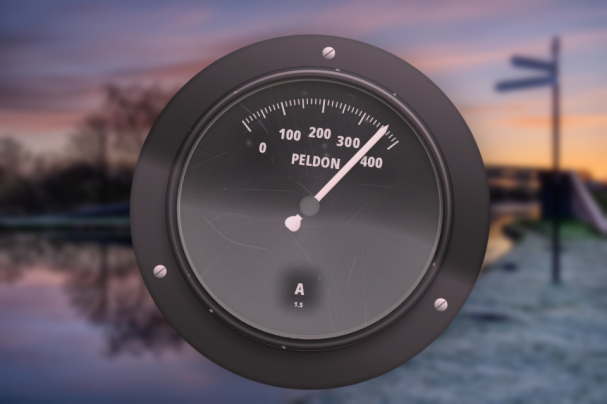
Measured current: 360 A
